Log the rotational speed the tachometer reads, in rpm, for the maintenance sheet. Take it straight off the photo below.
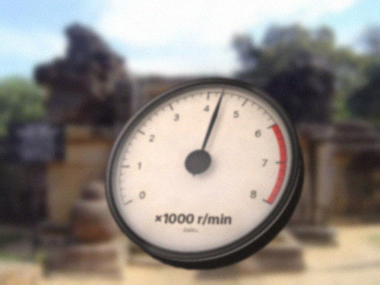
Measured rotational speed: 4400 rpm
